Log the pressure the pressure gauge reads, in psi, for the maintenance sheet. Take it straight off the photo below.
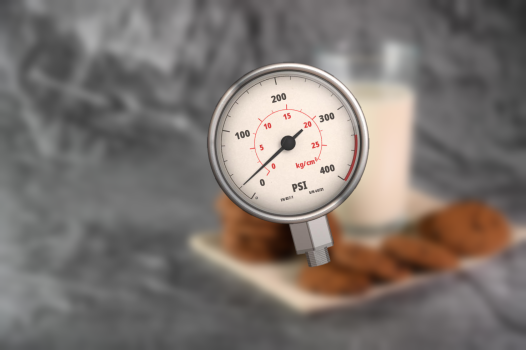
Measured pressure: 20 psi
